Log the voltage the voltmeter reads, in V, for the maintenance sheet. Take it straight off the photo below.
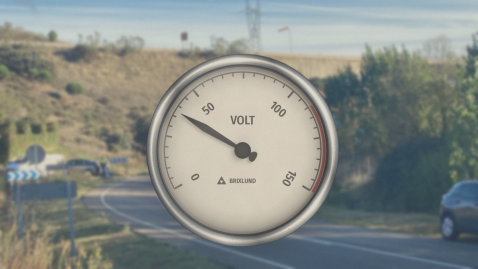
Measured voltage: 37.5 V
